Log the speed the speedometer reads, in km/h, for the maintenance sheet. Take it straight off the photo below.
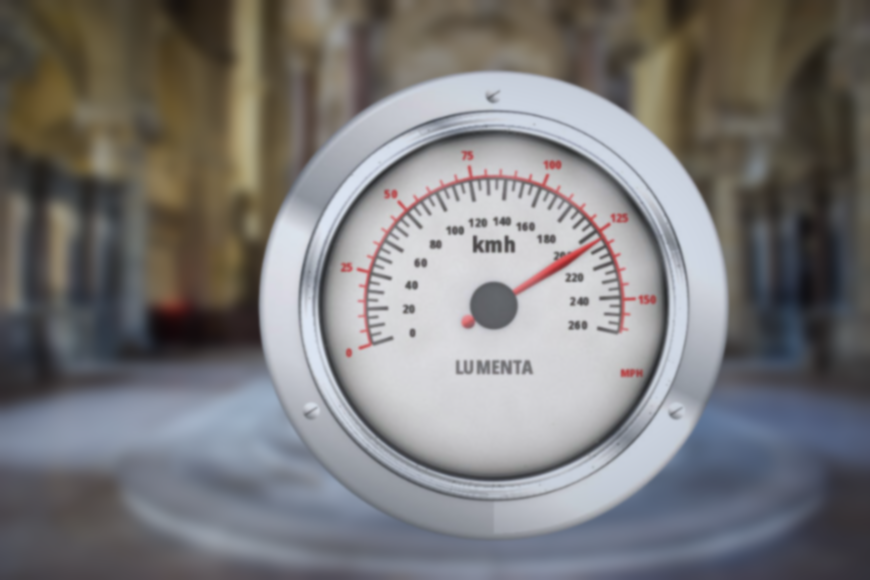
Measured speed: 205 km/h
